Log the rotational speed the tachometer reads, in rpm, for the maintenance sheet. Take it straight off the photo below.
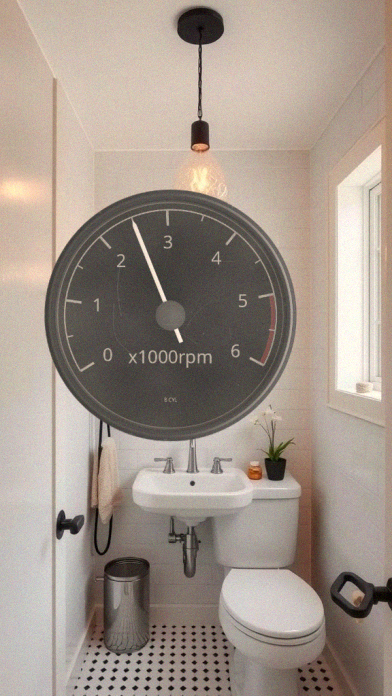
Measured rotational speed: 2500 rpm
